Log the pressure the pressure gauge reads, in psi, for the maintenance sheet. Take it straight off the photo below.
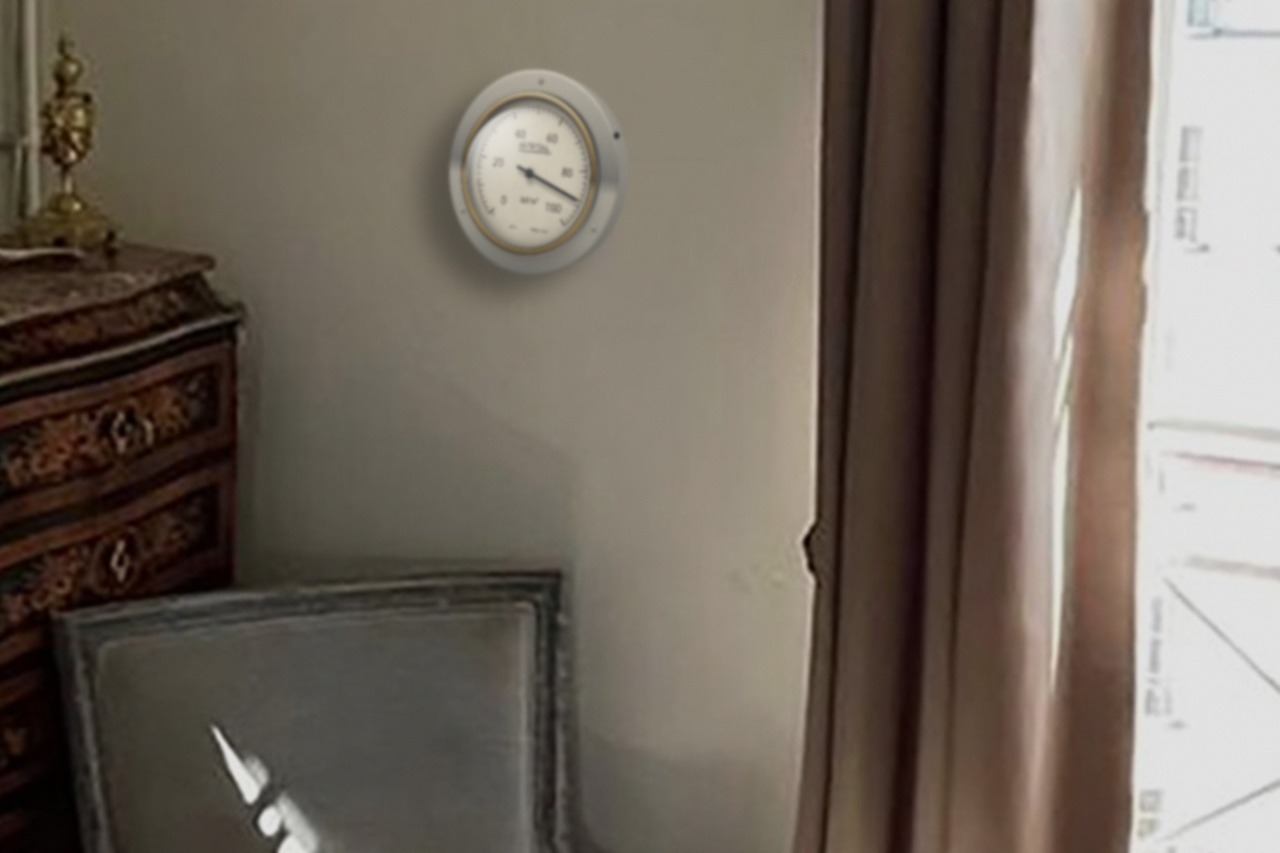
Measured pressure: 90 psi
